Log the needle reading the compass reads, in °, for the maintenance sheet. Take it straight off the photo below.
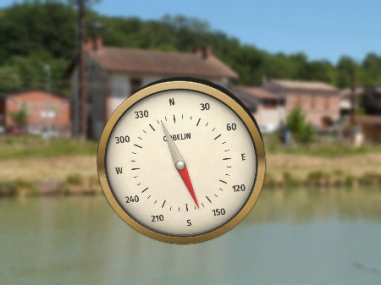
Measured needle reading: 165 °
